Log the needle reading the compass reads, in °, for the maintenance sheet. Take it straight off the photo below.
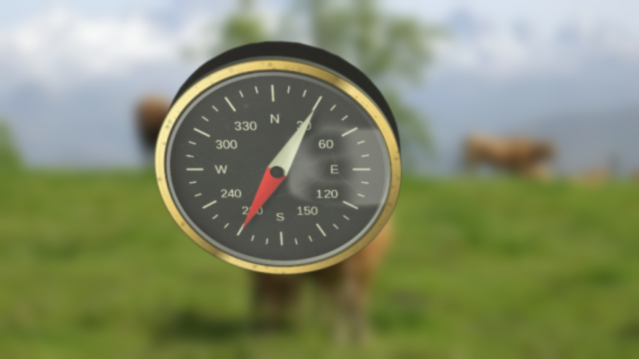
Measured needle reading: 210 °
